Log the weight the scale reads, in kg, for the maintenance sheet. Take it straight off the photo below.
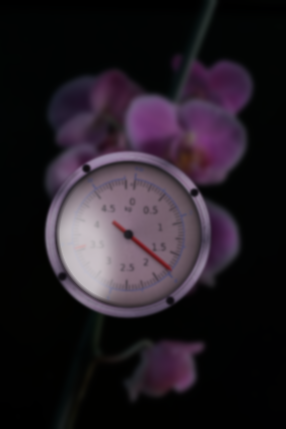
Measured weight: 1.75 kg
